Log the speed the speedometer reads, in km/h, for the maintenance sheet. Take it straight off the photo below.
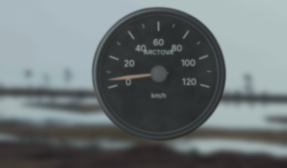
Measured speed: 5 km/h
